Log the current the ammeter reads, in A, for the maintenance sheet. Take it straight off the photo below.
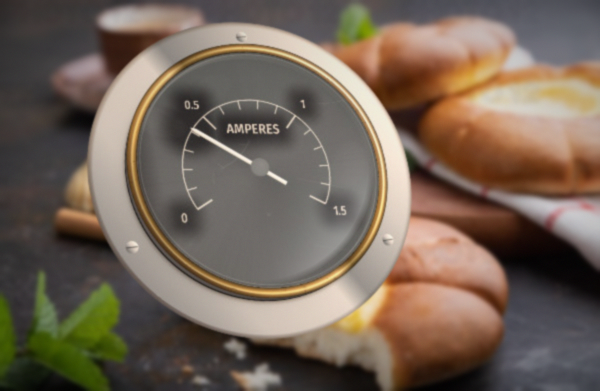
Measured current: 0.4 A
